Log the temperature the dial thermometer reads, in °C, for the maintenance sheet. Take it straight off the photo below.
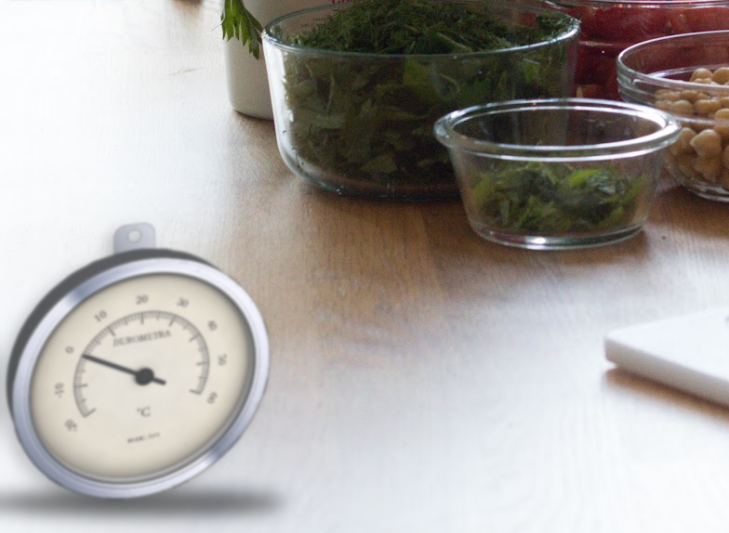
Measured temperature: 0 °C
